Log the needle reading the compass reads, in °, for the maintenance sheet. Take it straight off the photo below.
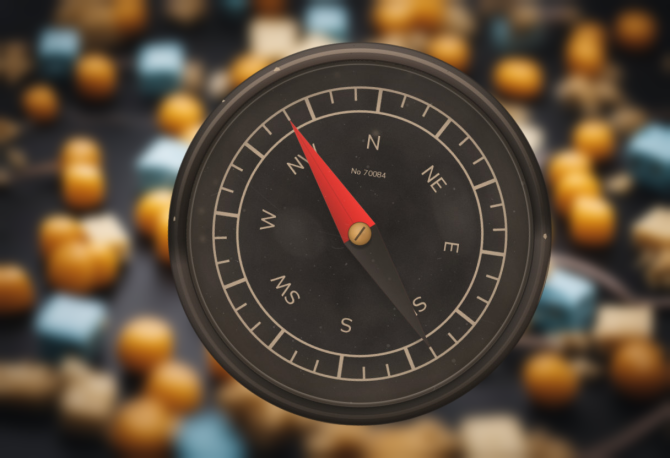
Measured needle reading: 320 °
